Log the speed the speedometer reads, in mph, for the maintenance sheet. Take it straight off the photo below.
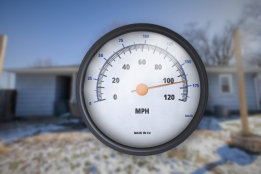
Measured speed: 105 mph
